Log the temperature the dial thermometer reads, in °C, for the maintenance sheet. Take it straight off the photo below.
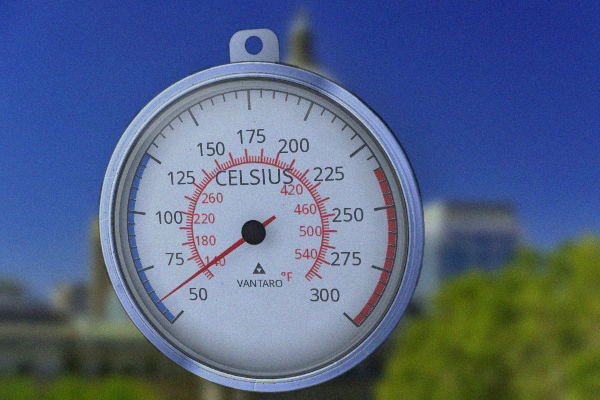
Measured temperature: 60 °C
